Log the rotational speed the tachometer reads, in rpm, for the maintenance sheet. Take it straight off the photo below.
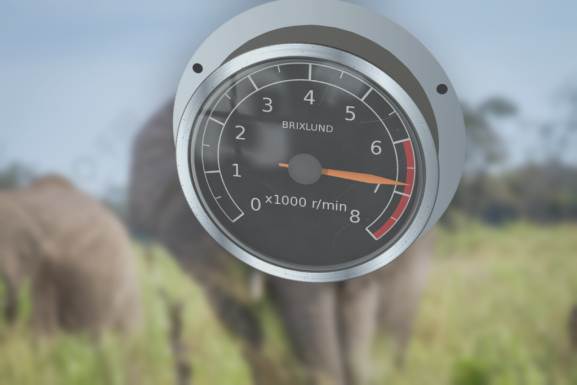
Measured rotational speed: 6750 rpm
